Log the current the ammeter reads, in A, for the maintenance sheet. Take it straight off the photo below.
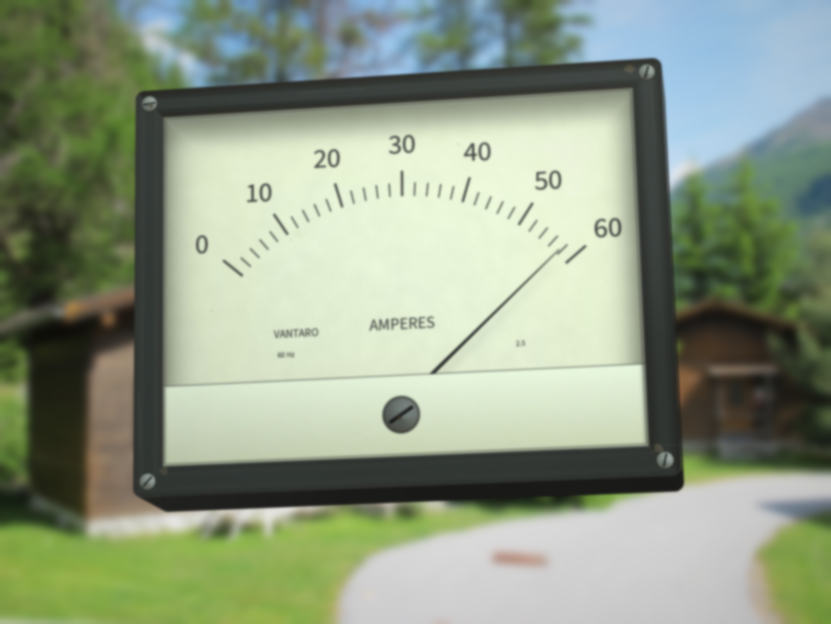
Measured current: 58 A
